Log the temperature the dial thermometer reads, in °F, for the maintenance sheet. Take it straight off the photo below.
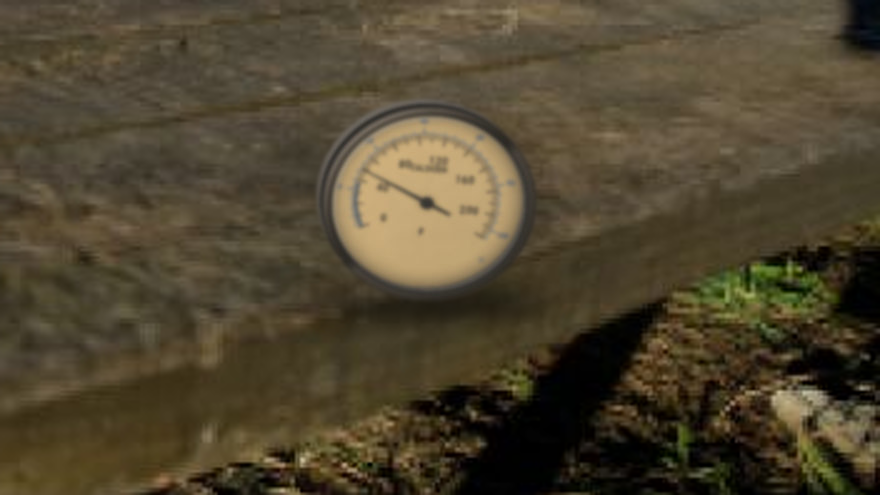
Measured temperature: 50 °F
